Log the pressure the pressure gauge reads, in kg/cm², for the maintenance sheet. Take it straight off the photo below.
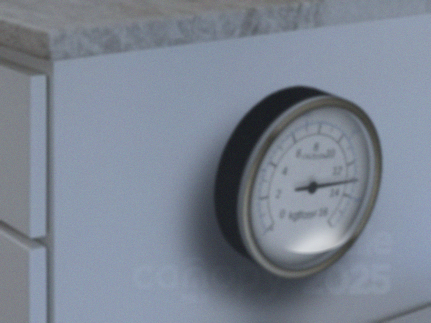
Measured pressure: 13 kg/cm²
